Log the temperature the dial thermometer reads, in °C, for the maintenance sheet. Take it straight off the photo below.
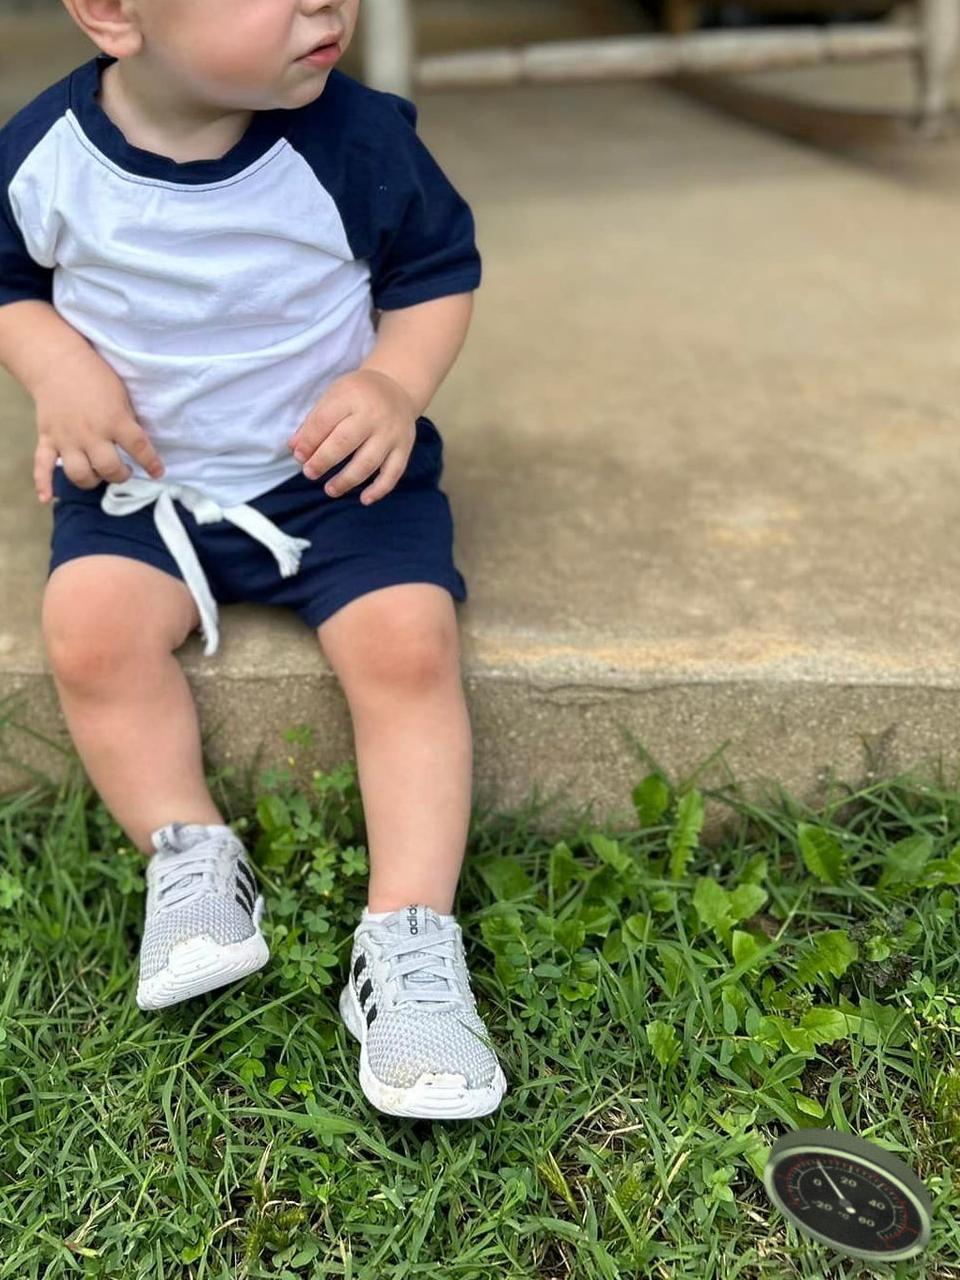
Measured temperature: 10 °C
